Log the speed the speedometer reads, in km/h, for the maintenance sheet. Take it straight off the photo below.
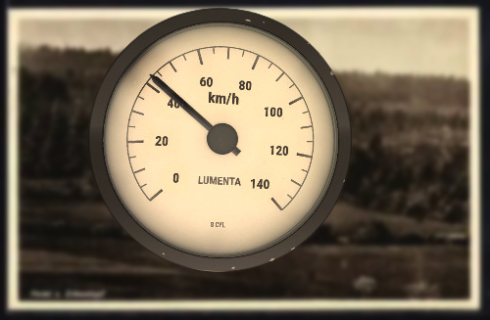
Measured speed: 42.5 km/h
